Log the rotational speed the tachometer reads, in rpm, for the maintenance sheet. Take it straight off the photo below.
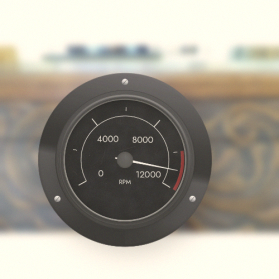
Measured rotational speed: 11000 rpm
